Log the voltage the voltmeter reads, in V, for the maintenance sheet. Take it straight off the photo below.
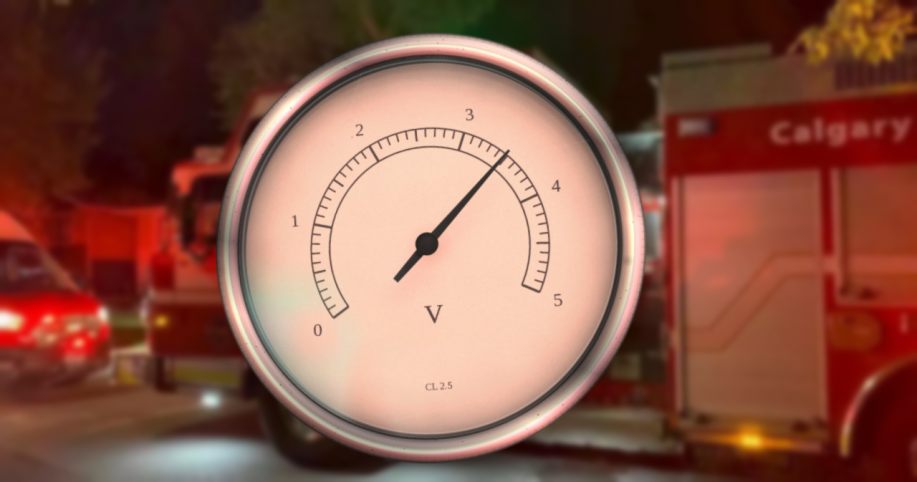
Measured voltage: 3.5 V
